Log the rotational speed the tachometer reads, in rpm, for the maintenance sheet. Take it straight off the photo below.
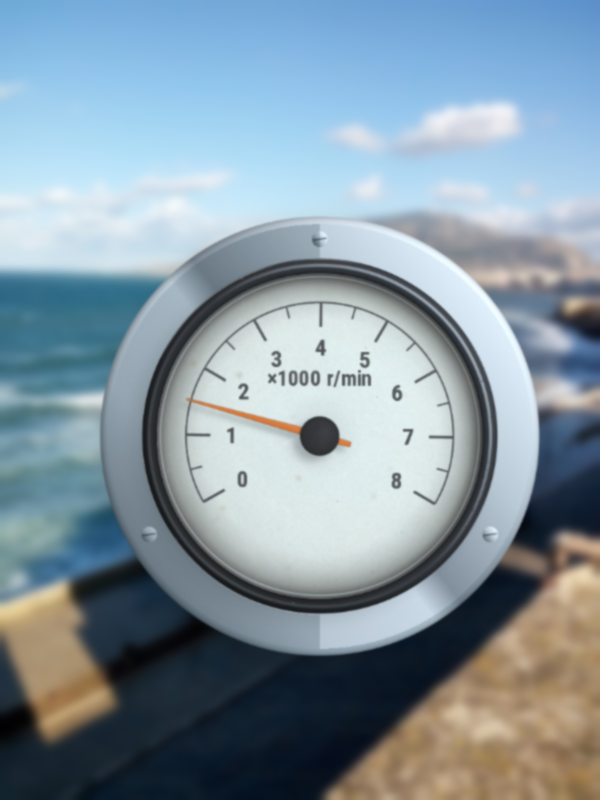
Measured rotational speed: 1500 rpm
